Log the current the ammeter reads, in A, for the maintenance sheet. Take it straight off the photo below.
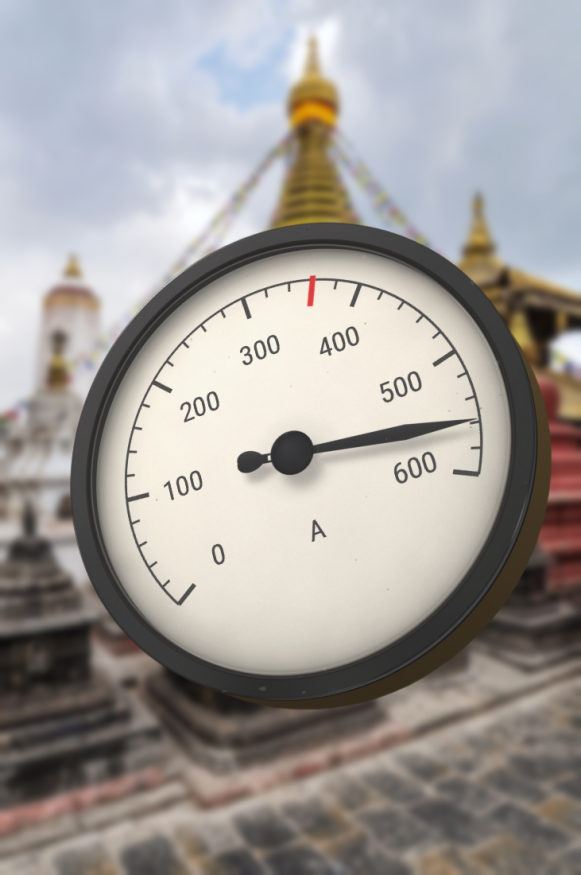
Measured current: 560 A
